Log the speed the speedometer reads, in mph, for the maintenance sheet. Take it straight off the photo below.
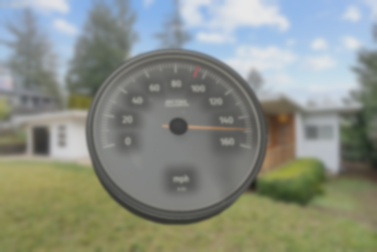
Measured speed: 150 mph
